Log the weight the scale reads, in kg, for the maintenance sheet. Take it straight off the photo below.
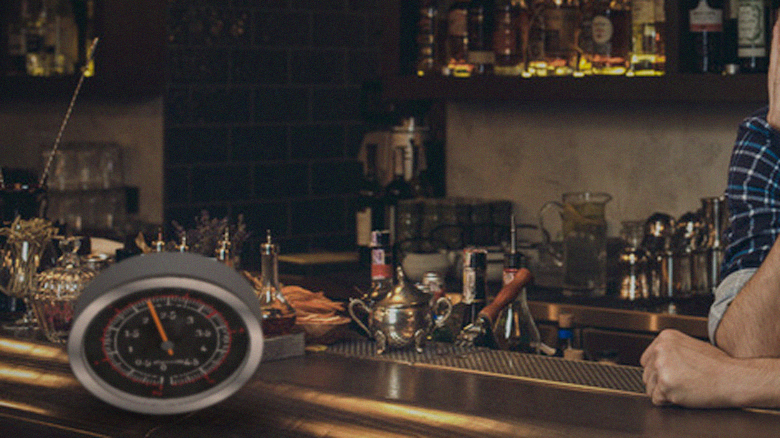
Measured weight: 2.25 kg
